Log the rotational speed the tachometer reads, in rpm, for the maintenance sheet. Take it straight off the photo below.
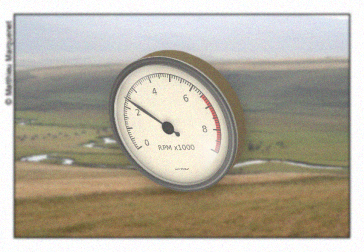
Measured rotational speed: 2500 rpm
